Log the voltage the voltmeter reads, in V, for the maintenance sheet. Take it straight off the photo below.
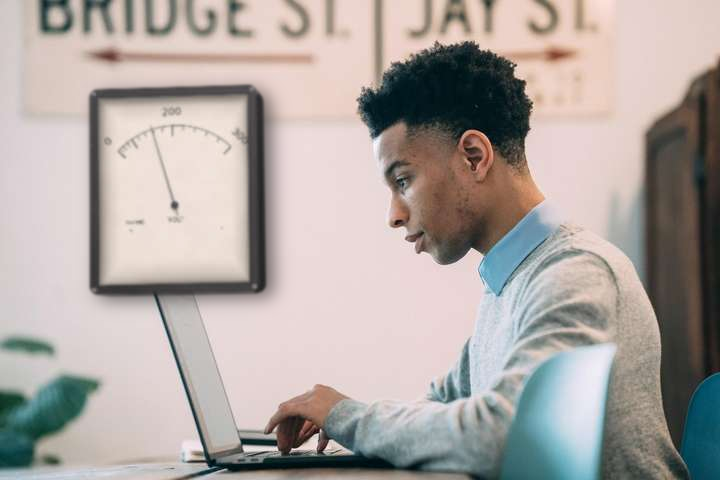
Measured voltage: 160 V
